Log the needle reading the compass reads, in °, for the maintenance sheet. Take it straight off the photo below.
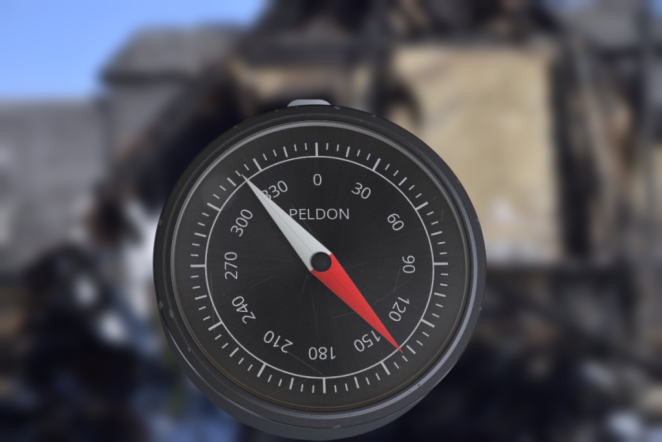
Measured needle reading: 140 °
